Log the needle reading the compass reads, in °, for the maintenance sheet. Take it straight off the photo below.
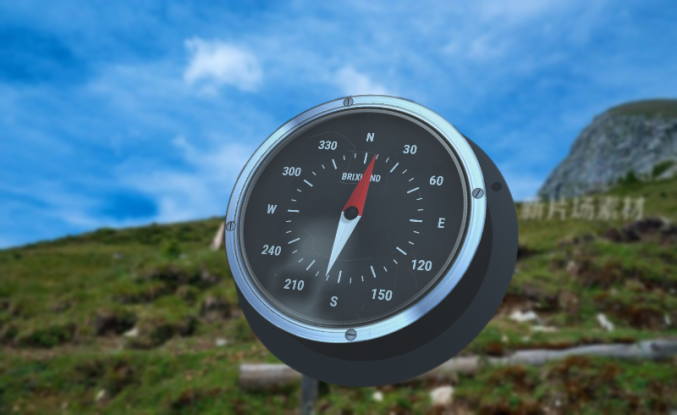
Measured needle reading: 10 °
